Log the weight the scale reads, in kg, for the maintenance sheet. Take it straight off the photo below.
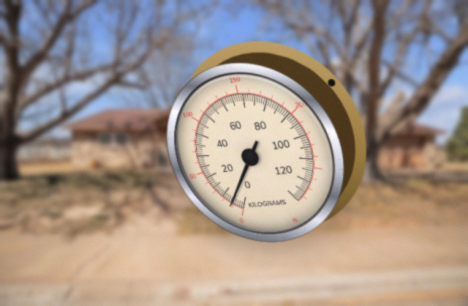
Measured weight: 5 kg
